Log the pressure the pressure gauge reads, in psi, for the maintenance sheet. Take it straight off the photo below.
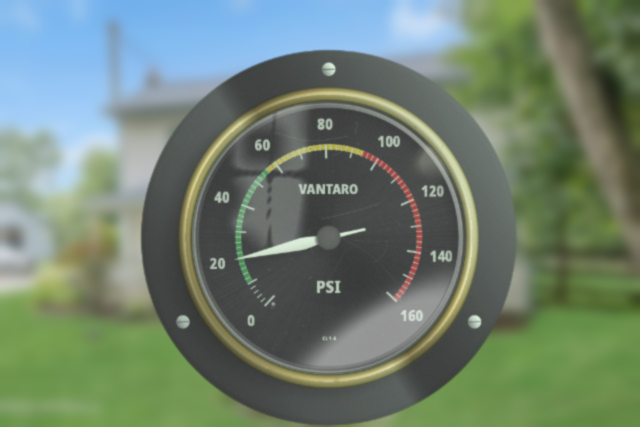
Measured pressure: 20 psi
